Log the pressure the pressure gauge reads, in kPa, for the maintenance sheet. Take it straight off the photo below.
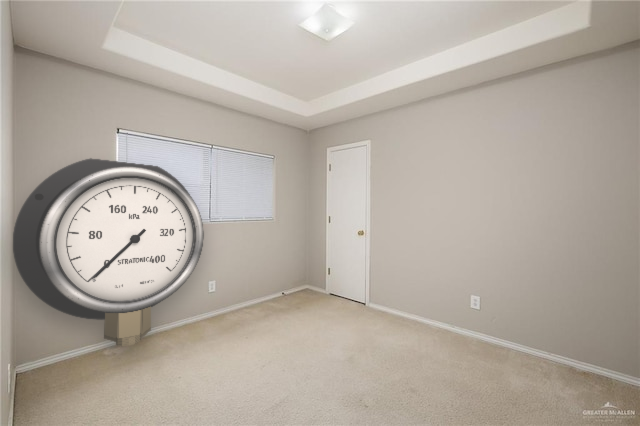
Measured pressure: 0 kPa
